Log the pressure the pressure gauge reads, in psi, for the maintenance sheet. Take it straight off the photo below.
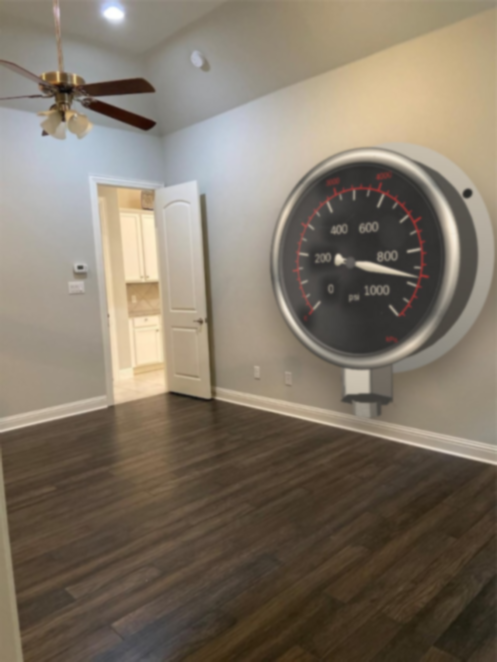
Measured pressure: 875 psi
